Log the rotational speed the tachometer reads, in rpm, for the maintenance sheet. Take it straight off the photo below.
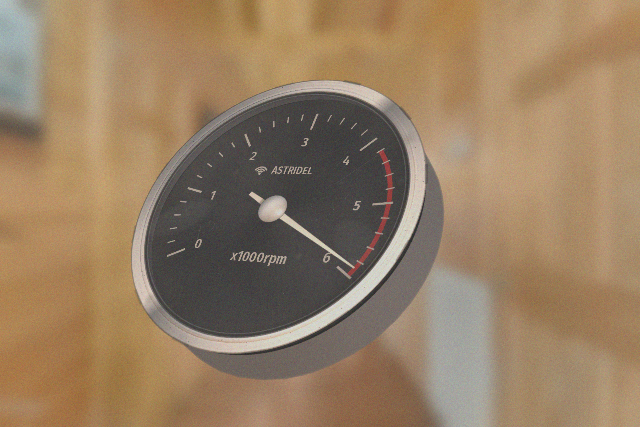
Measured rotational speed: 5900 rpm
